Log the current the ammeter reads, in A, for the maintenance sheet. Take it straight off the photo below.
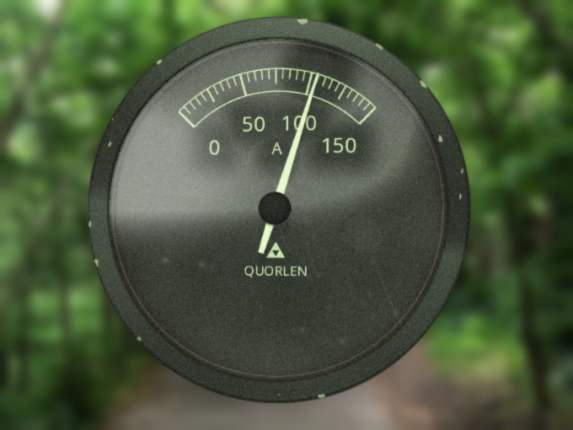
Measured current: 105 A
